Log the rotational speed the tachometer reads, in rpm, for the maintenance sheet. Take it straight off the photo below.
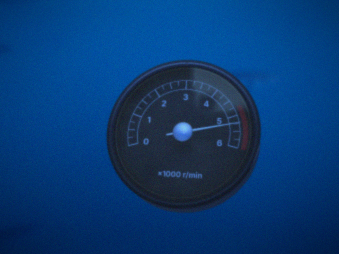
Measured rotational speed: 5250 rpm
